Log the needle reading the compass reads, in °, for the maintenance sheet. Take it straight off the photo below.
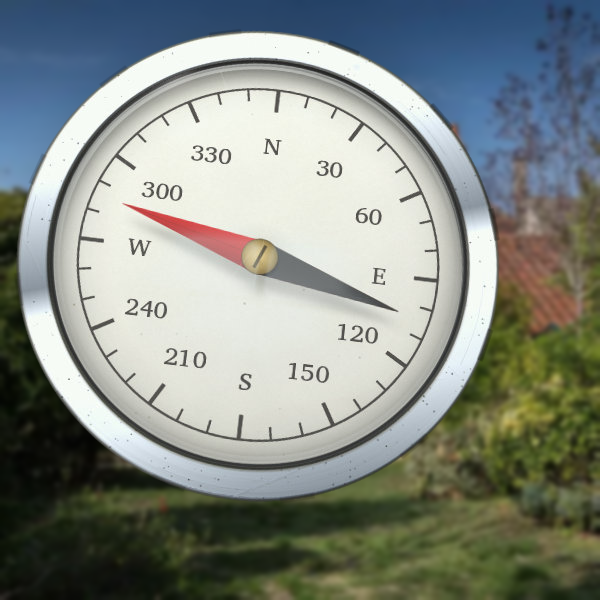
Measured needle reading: 285 °
